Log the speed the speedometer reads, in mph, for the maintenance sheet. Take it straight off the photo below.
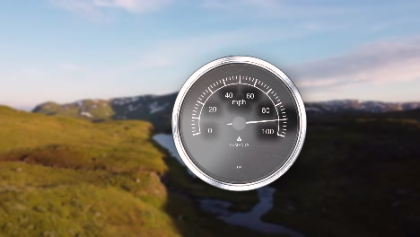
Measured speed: 90 mph
